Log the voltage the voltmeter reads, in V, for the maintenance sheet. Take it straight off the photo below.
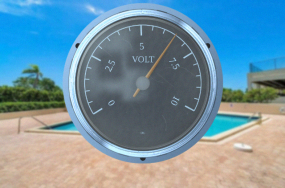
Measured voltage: 6.5 V
